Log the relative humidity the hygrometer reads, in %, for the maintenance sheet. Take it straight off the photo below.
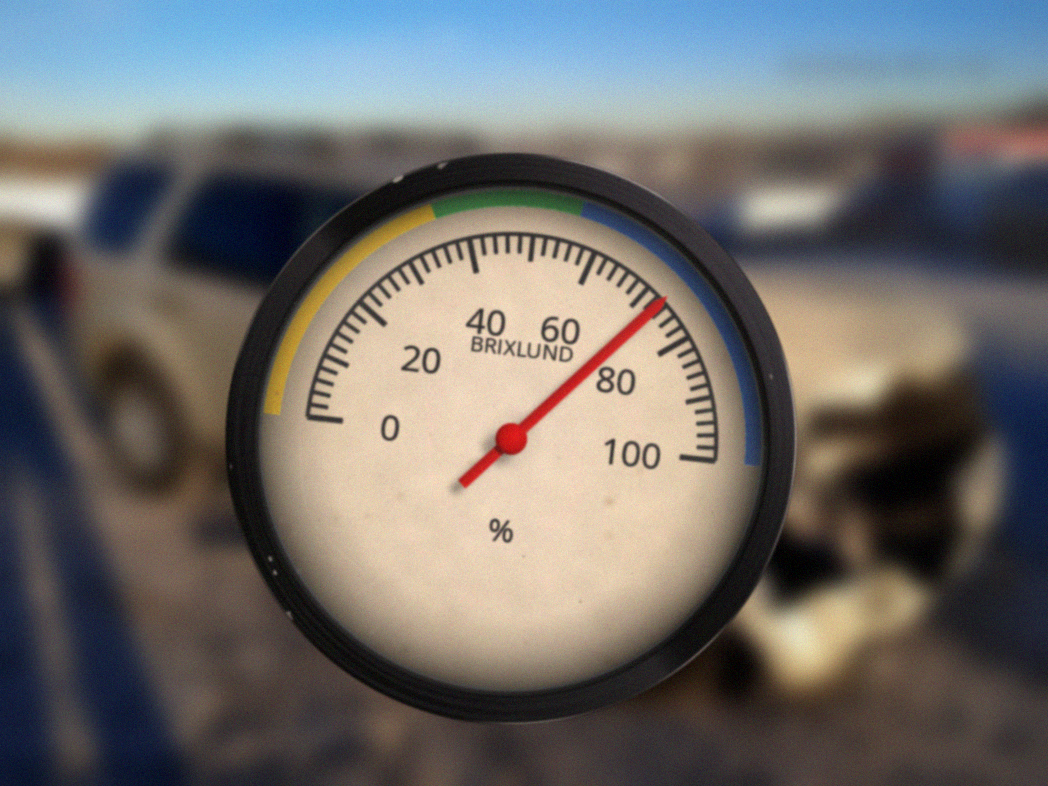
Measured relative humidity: 73 %
